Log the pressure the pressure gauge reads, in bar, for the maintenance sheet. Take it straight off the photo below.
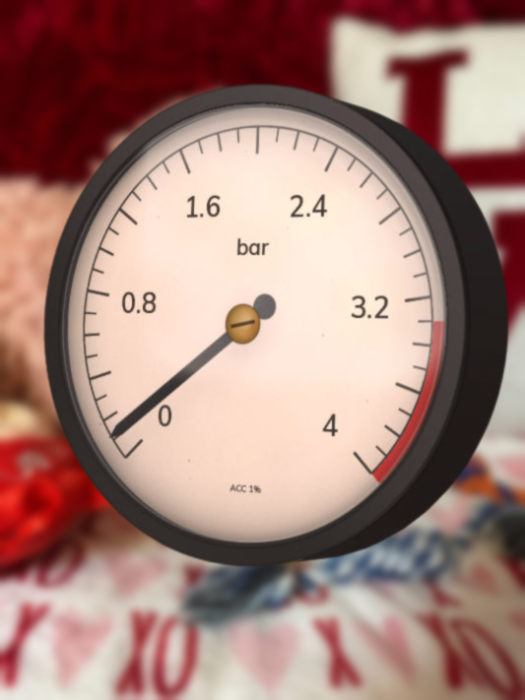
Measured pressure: 0.1 bar
